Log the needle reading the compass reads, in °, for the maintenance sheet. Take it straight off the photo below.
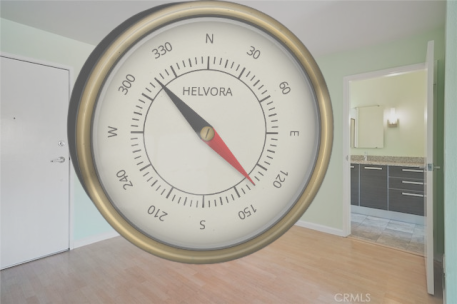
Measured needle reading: 135 °
